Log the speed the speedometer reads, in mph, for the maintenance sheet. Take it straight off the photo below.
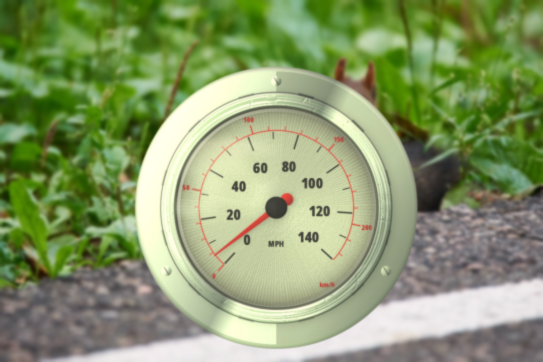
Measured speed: 5 mph
